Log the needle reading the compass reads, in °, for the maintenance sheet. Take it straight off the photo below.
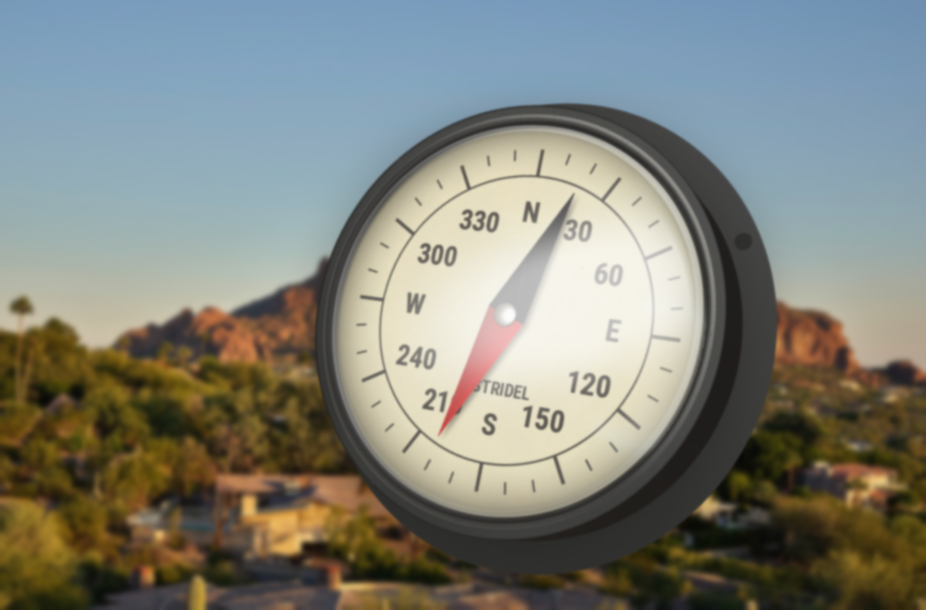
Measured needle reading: 200 °
